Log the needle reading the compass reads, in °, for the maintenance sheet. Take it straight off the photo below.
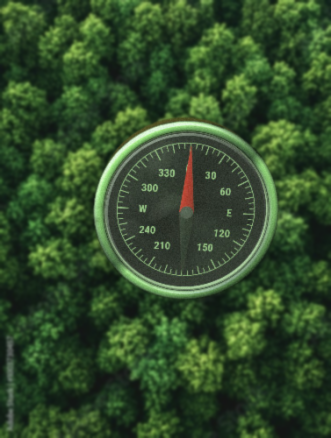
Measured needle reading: 0 °
